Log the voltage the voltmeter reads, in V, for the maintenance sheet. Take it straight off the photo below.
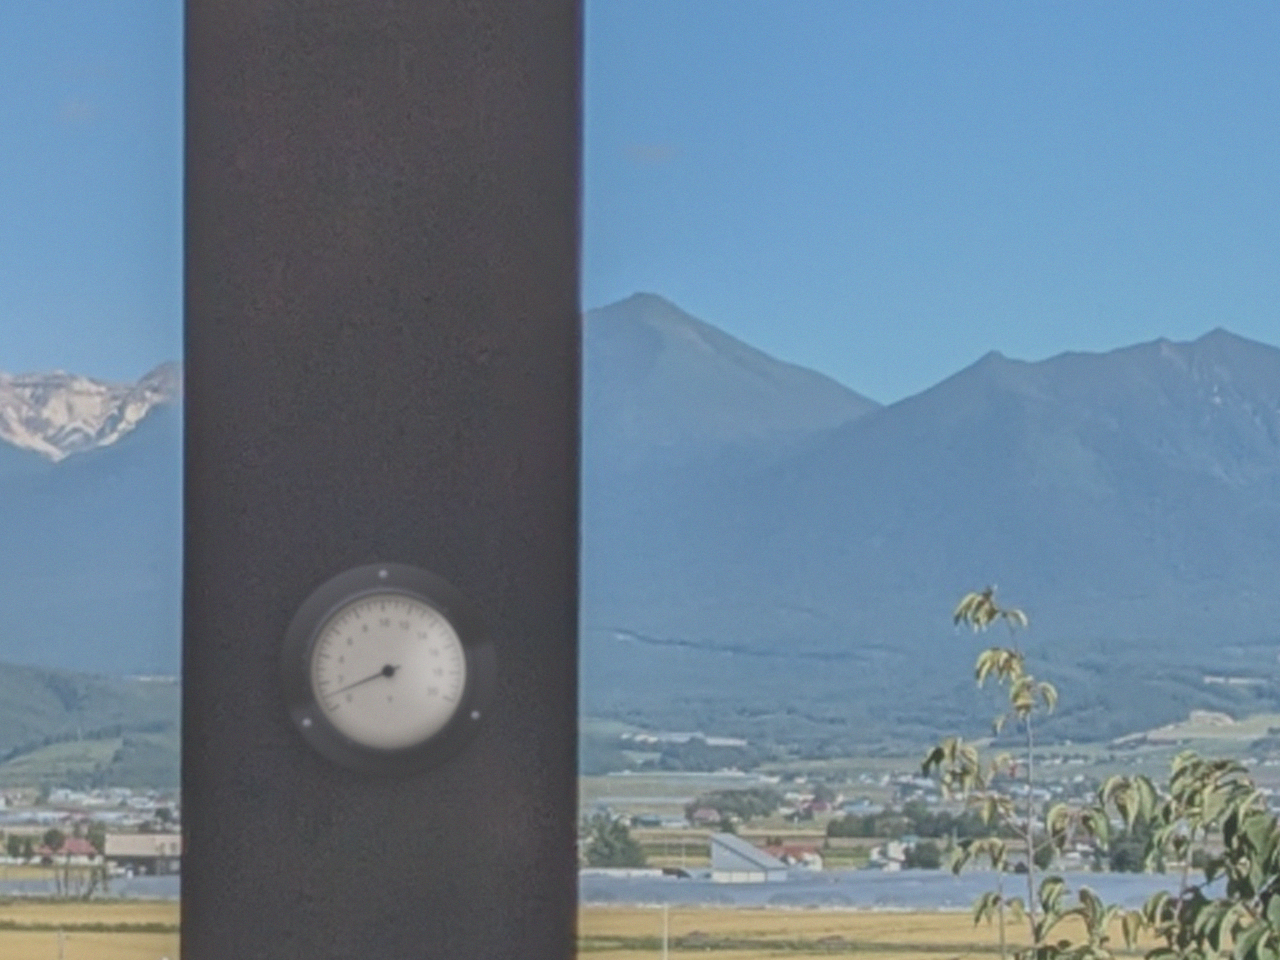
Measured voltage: 1 V
